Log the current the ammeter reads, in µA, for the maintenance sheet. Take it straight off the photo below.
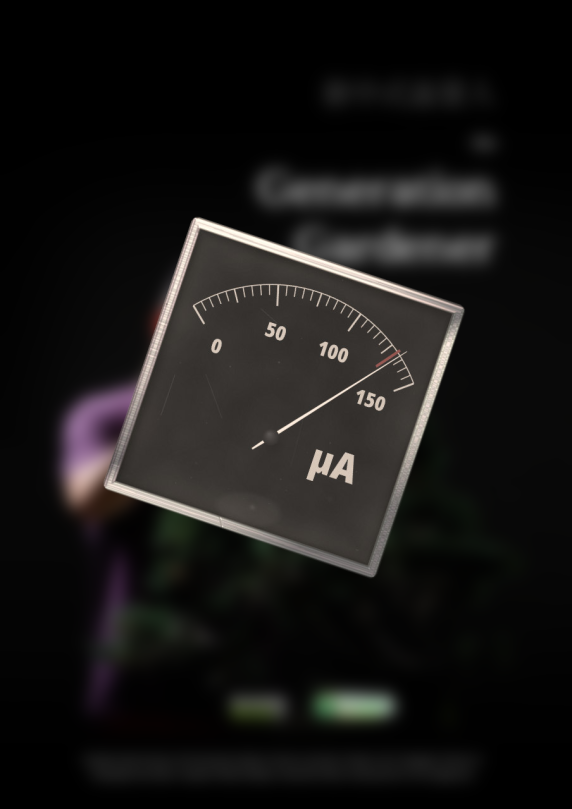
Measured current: 132.5 µA
